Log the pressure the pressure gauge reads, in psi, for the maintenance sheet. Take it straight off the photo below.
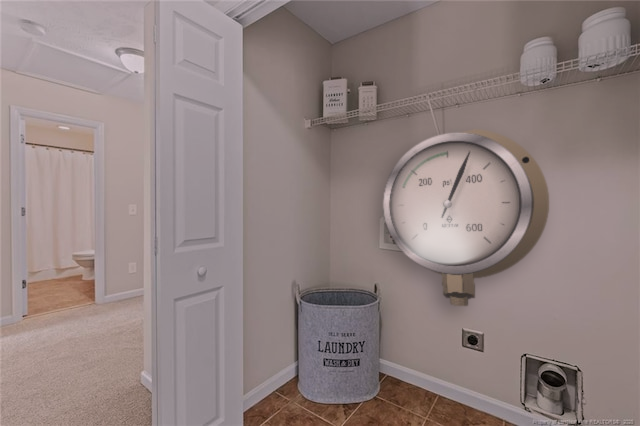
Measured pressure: 350 psi
